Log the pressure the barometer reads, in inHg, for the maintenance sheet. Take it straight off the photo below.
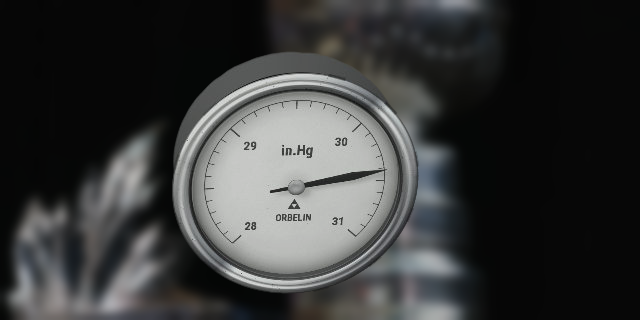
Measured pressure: 30.4 inHg
